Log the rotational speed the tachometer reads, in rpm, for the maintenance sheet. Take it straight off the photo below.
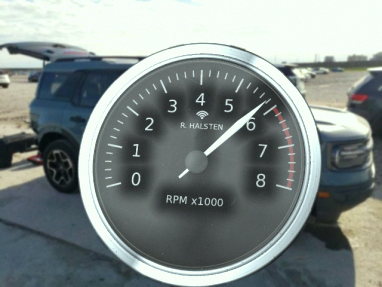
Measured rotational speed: 5800 rpm
